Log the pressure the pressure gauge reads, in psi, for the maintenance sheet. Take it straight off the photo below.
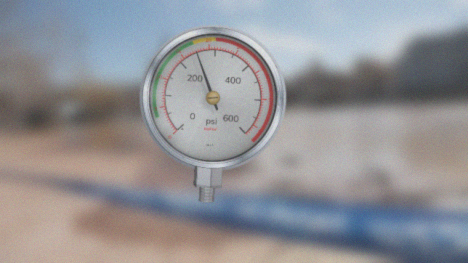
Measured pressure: 250 psi
